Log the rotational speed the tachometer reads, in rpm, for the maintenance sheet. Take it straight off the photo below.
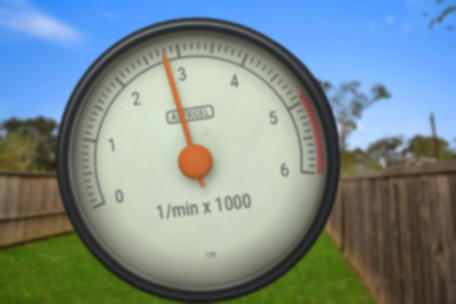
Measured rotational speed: 2800 rpm
